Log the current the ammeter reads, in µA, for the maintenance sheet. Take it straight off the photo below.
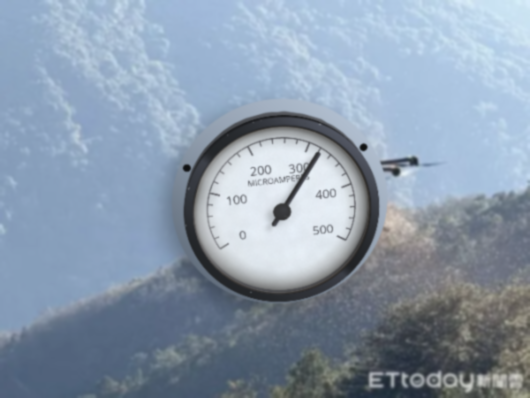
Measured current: 320 µA
